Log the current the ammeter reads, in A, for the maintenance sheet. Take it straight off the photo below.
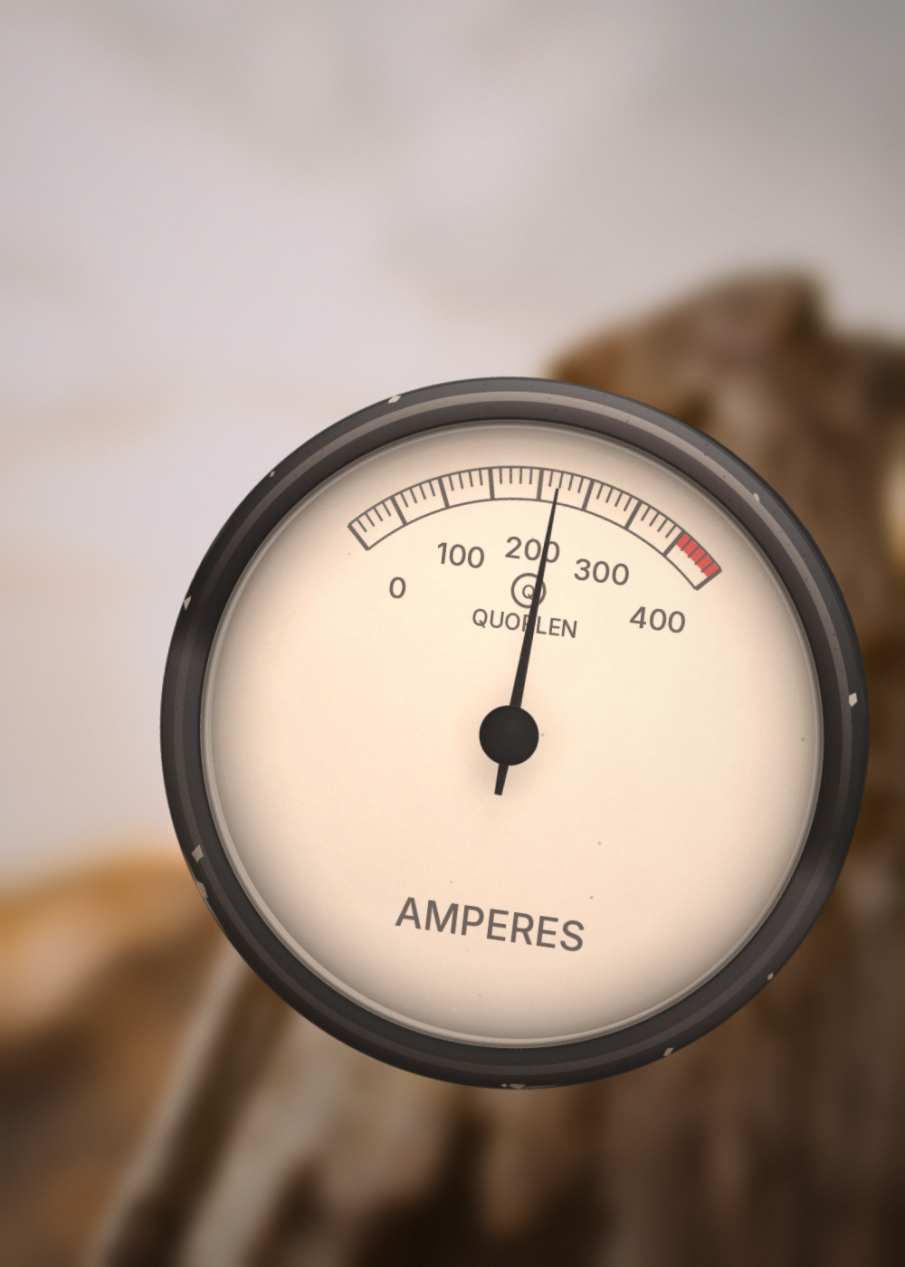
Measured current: 220 A
